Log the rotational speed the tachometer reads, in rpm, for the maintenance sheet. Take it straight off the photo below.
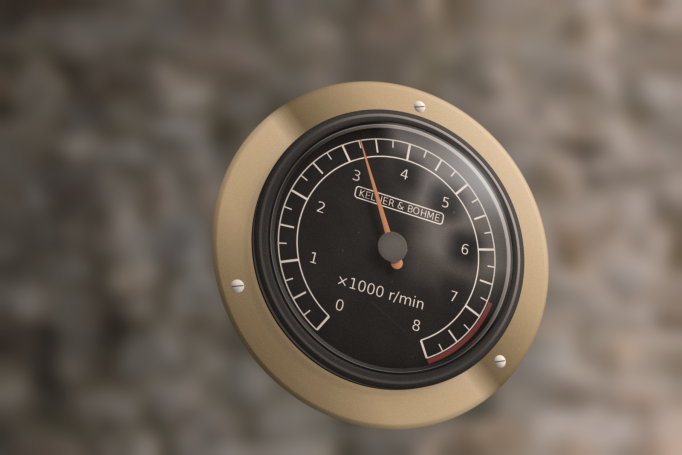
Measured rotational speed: 3250 rpm
